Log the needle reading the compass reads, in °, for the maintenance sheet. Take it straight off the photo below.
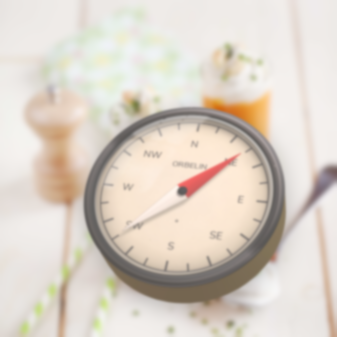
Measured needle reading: 45 °
